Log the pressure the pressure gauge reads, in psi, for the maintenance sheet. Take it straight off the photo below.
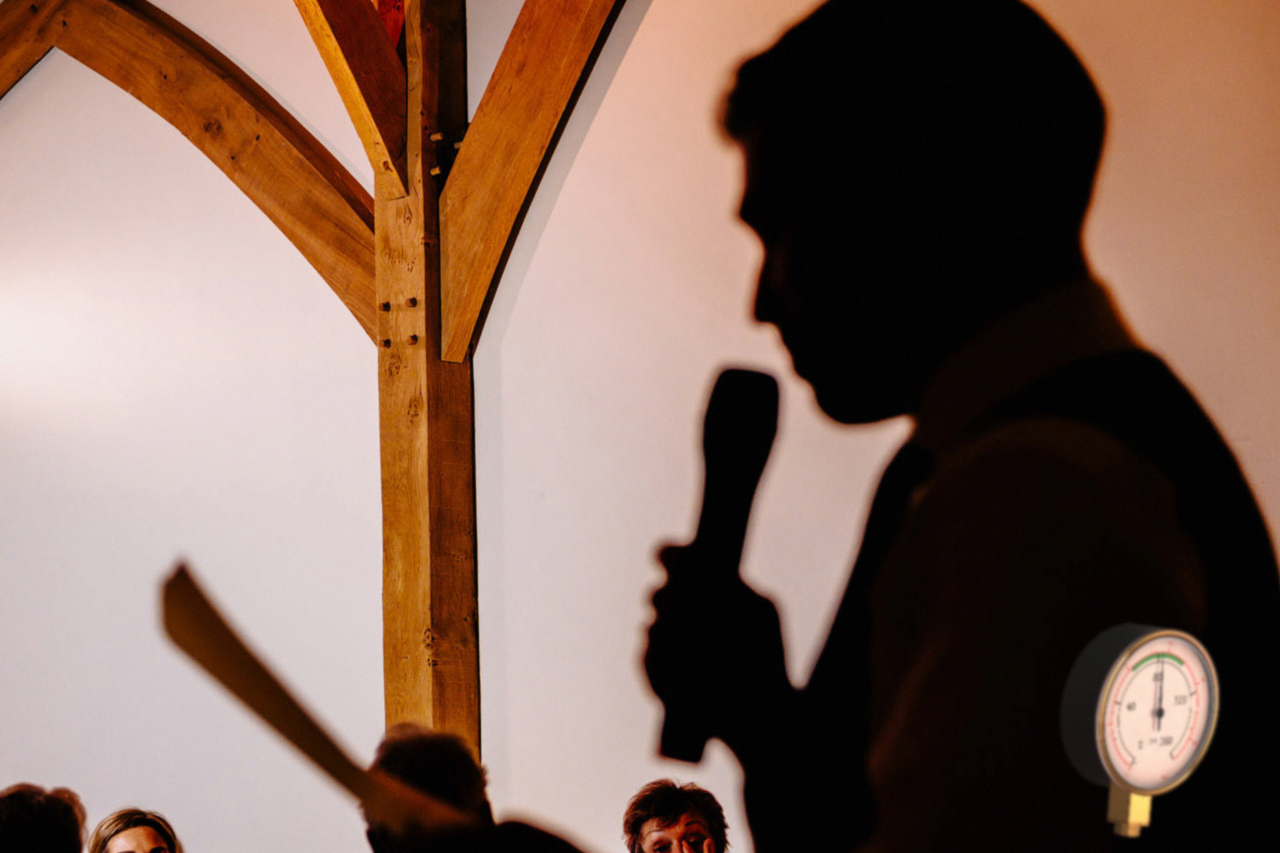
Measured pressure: 80 psi
